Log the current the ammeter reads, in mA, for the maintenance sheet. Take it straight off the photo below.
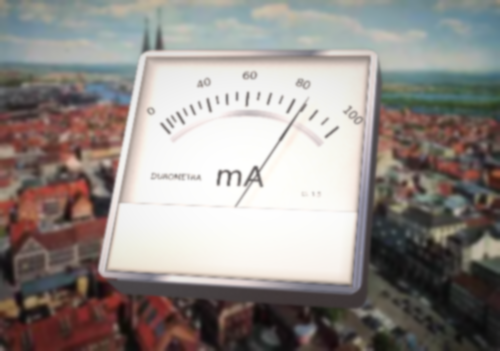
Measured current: 85 mA
